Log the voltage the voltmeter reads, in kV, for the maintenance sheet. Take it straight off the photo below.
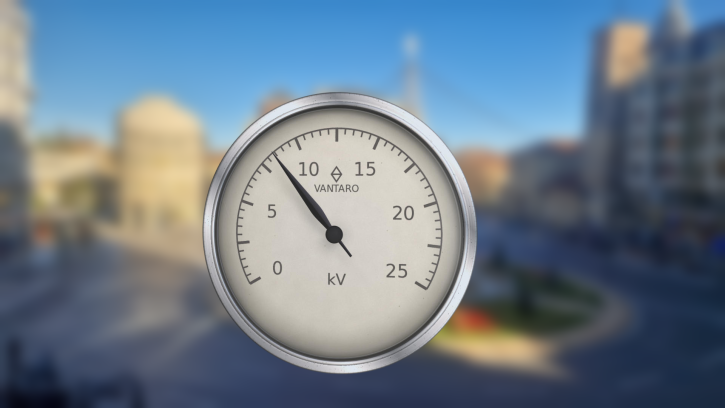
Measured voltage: 8.5 kV
